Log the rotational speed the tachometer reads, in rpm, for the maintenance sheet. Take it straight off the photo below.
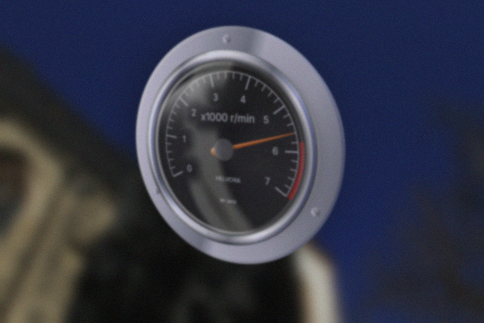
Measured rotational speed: 5600 rpm
